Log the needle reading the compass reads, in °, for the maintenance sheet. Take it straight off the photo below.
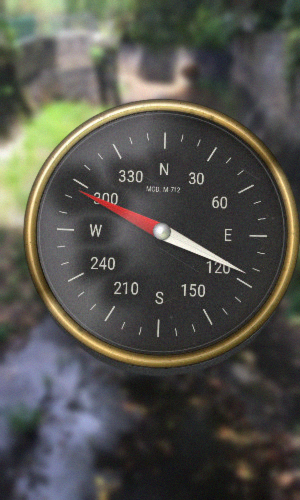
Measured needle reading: 295 °
